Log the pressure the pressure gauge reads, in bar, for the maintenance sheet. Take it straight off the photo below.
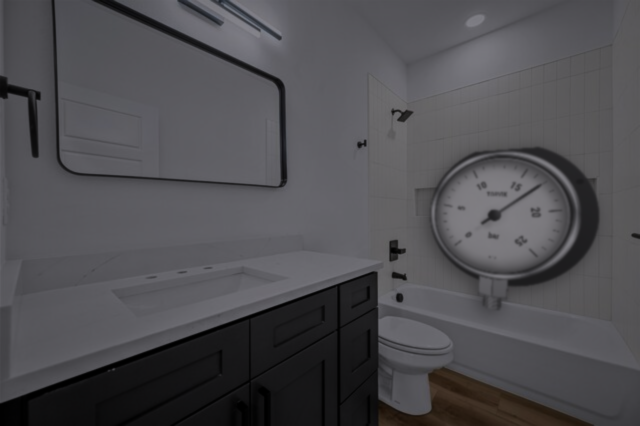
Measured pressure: 17 bar
